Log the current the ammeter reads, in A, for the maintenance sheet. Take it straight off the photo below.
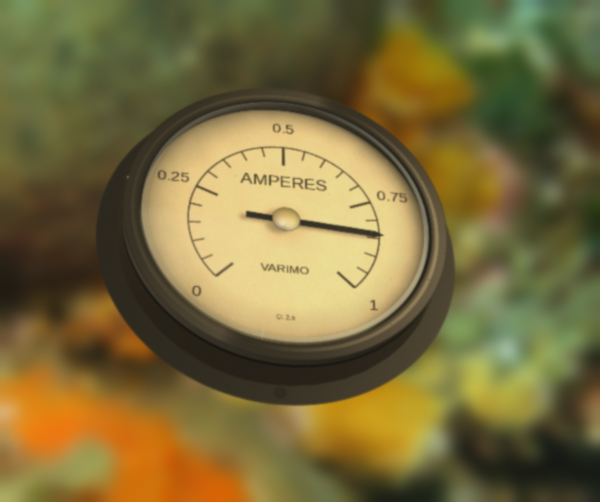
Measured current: 0.85 A
